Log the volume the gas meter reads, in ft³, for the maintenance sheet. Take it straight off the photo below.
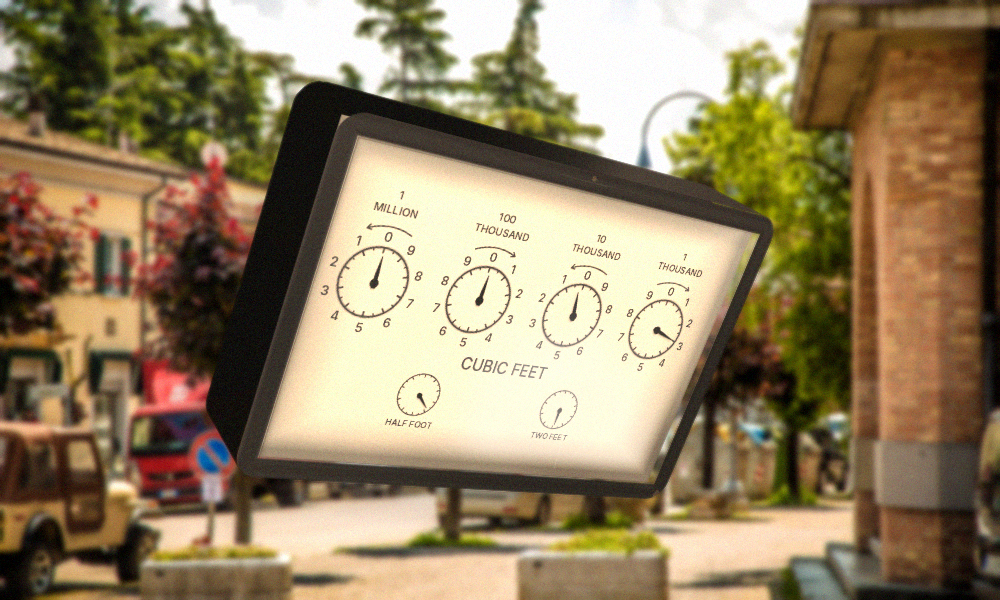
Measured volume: 300 ft³
